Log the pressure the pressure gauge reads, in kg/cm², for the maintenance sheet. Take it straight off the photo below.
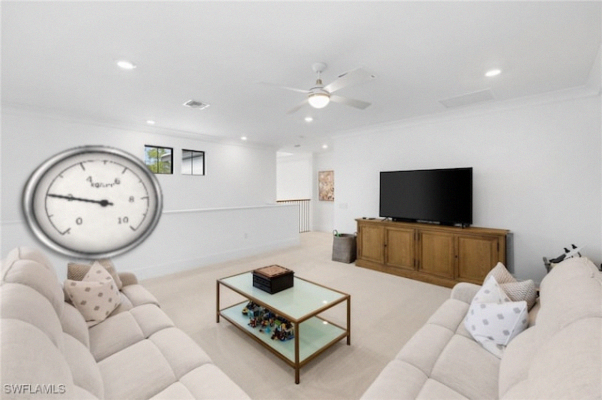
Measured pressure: 2 kg/cm²
